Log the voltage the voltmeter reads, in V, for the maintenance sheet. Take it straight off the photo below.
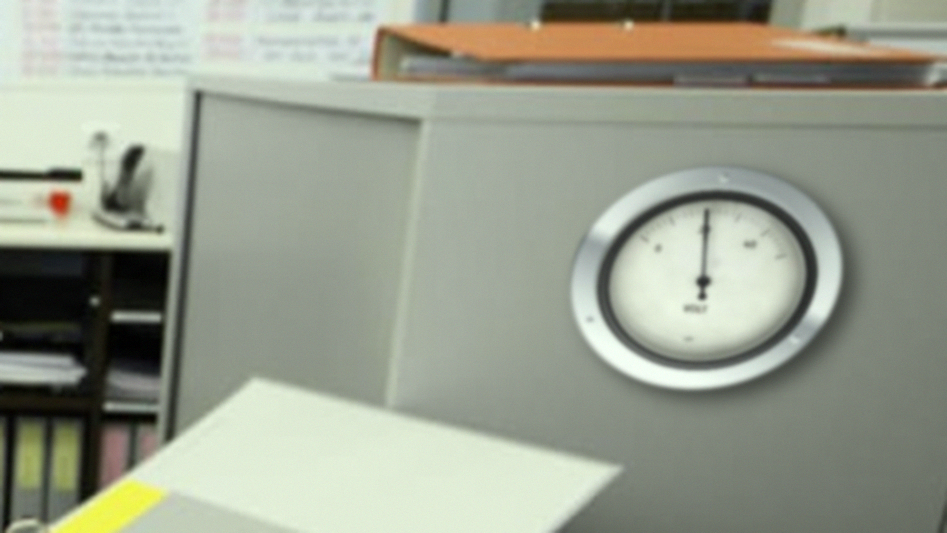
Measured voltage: 20 V
